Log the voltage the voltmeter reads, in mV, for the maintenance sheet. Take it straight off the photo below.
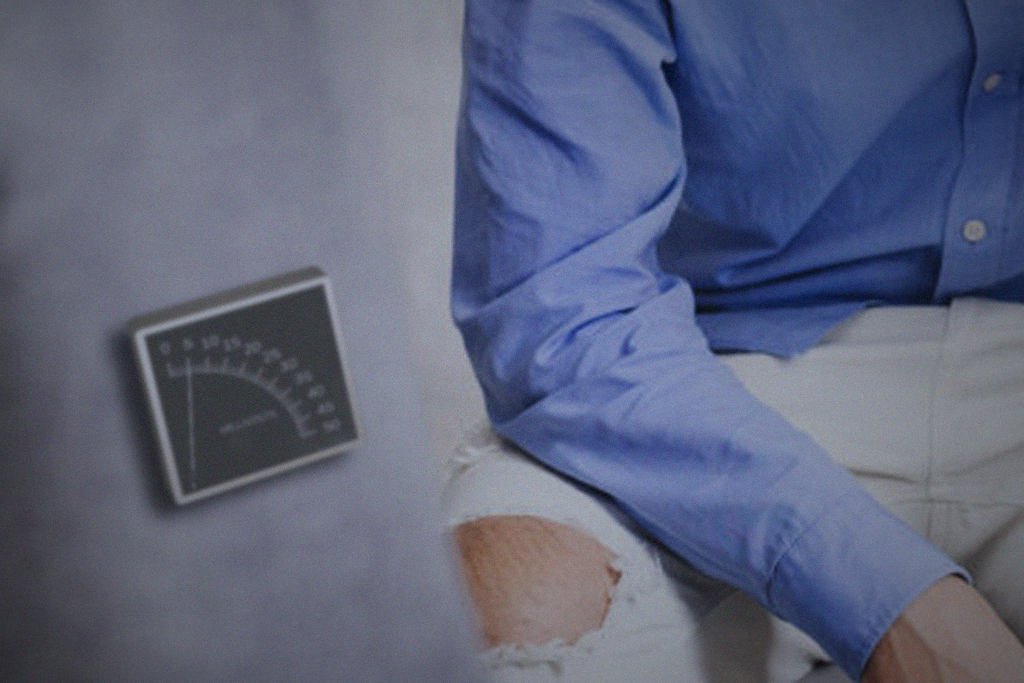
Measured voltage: 5 mV
